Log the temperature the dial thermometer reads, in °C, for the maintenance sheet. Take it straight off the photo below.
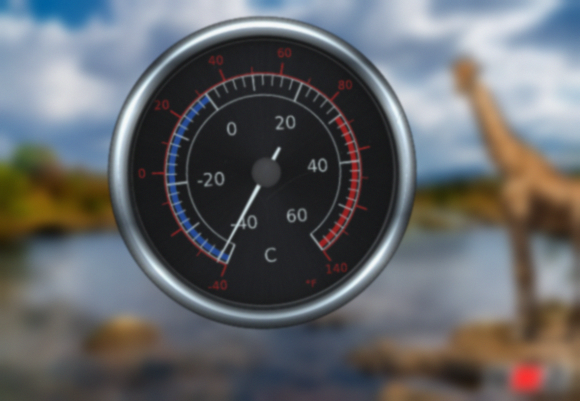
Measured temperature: -38 °C
